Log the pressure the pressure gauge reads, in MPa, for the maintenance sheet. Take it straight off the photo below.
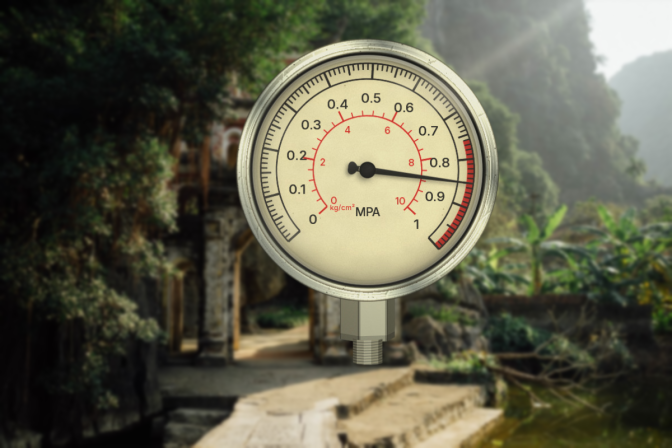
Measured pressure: 0.85 MPa
